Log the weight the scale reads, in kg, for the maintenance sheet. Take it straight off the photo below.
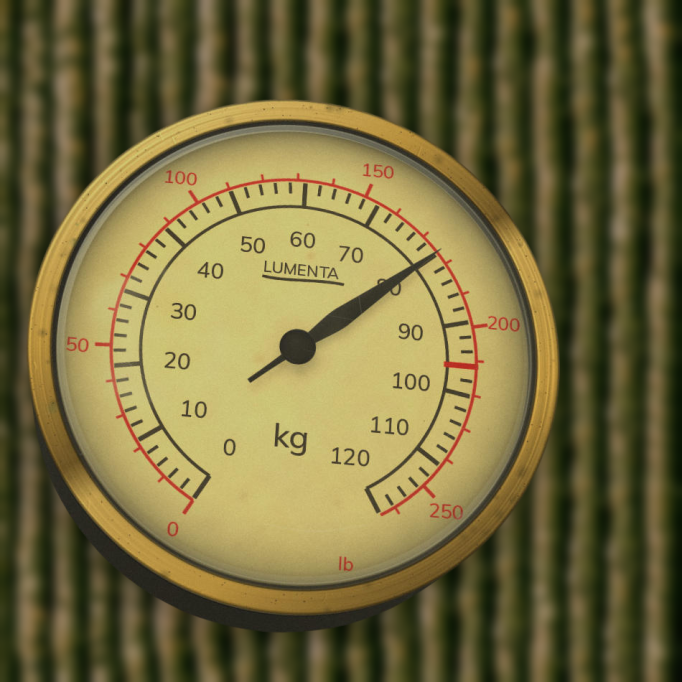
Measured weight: 80 kg
